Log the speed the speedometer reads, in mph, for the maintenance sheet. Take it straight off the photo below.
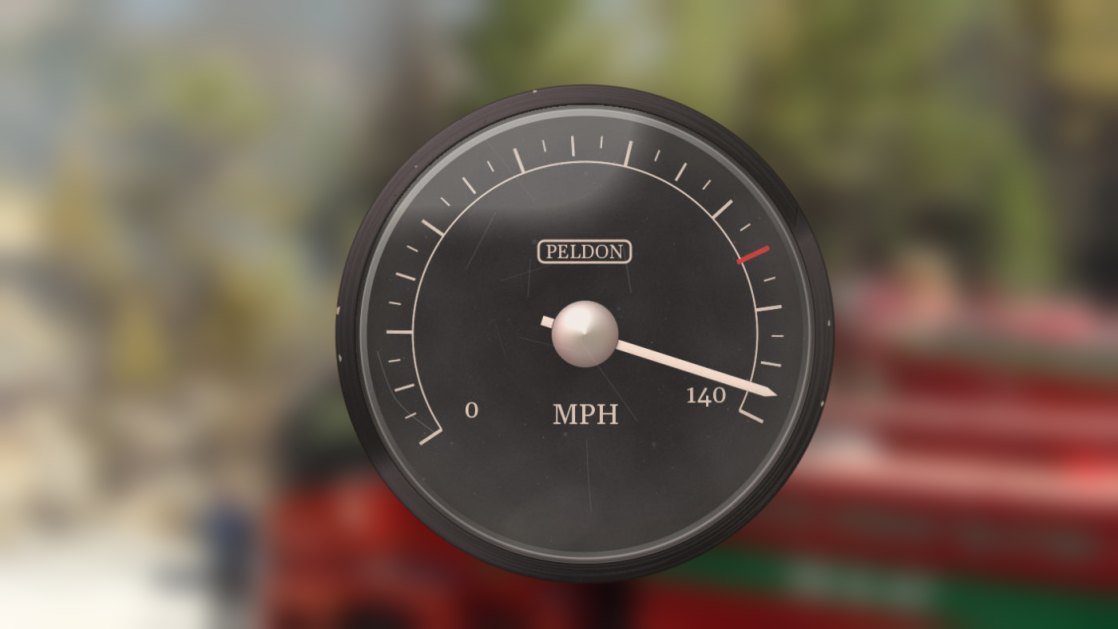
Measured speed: 135 mph
